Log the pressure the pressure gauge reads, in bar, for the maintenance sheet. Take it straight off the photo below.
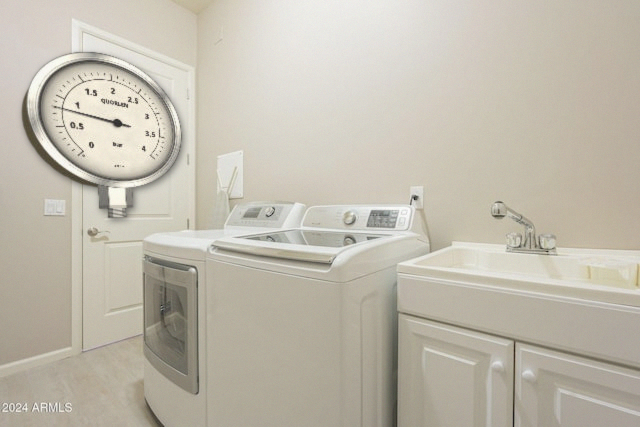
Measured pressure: 0.8 bar
